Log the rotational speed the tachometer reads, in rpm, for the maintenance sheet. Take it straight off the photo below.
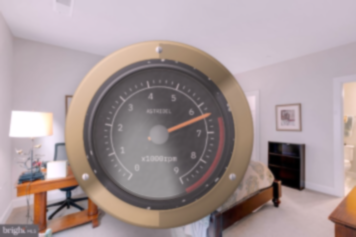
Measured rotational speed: 6400 rpm
